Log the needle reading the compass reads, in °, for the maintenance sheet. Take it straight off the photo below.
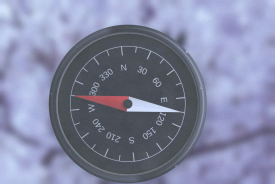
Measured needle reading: 285 °
